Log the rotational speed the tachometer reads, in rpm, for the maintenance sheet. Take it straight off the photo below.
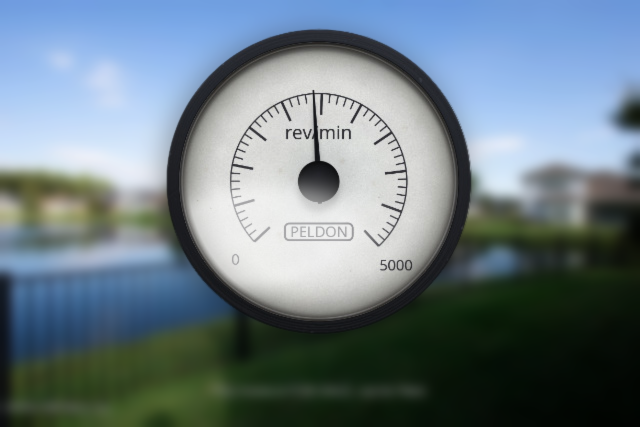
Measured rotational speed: 2400 rpm
